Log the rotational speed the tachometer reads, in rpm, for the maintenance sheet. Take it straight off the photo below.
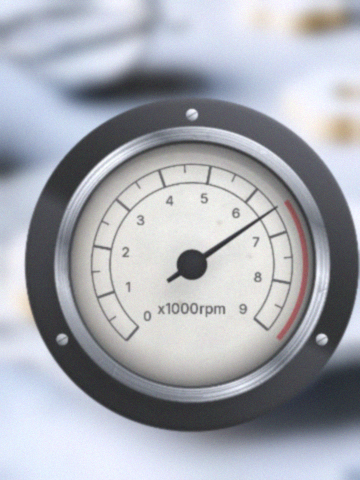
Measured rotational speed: 6500 rpm
